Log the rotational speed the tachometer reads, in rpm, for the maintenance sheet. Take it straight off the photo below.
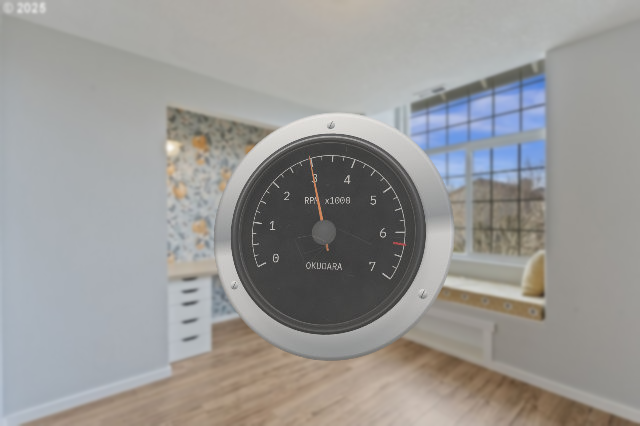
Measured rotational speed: 3000 rpm
